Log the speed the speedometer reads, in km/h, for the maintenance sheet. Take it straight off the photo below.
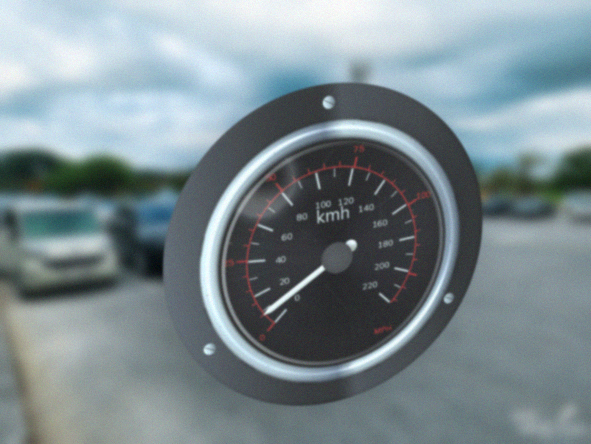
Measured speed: 10 km/h
